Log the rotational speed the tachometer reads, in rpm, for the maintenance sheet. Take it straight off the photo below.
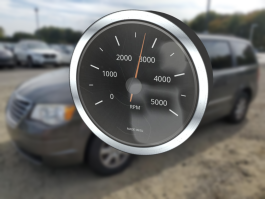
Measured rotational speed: 2750 rpm
